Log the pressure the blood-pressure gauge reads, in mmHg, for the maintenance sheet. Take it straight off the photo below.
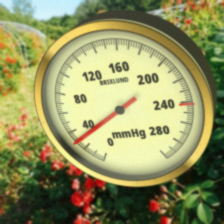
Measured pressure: 30 mmHg
